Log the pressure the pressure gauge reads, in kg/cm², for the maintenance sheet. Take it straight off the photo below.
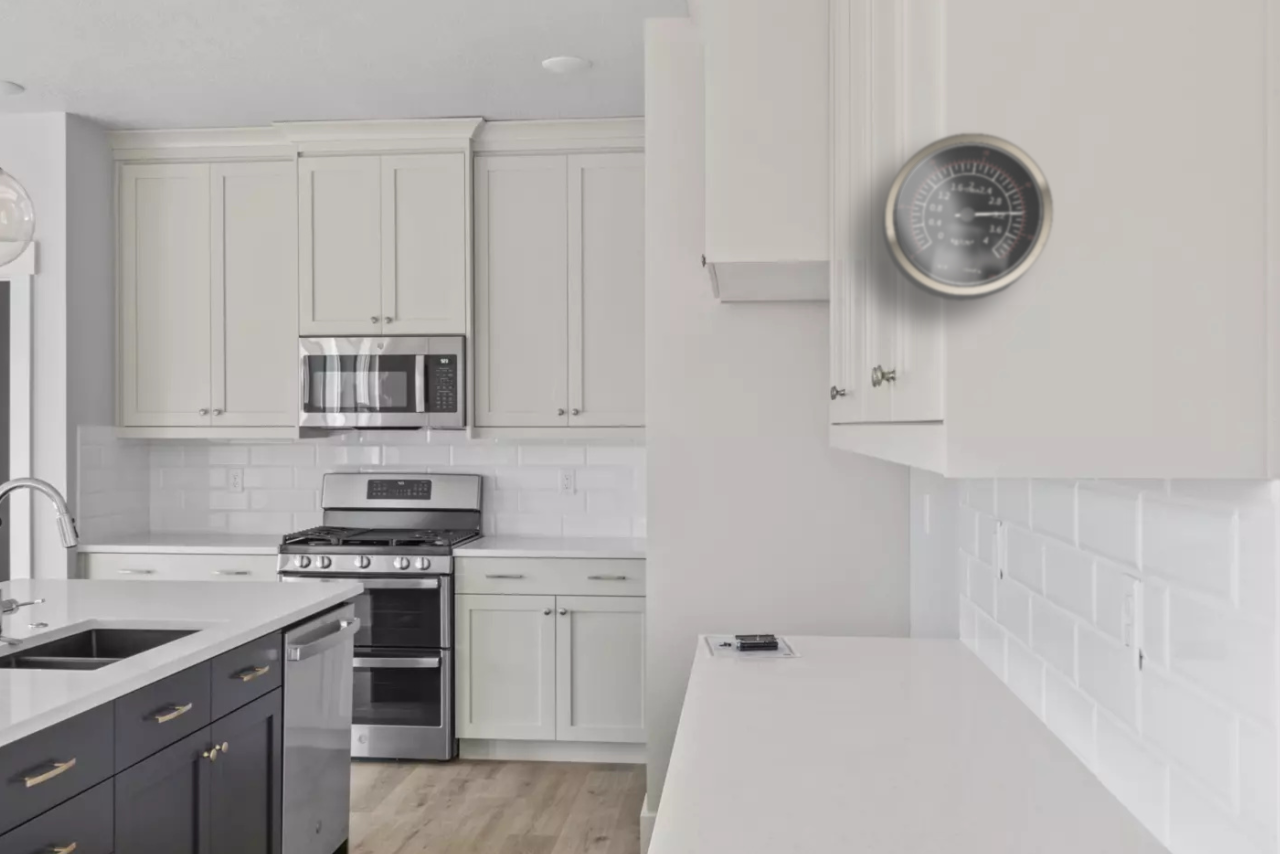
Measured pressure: 3.2 kg/cm²
